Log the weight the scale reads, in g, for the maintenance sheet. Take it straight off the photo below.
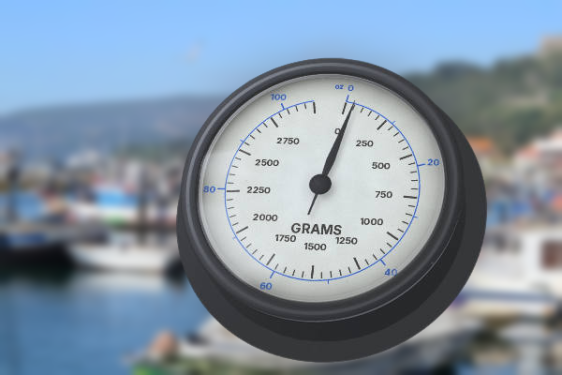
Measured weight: 50 g
